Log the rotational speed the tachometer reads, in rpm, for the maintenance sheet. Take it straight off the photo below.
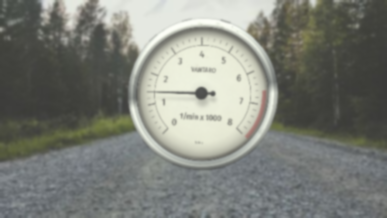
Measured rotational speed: 1400 rpm
